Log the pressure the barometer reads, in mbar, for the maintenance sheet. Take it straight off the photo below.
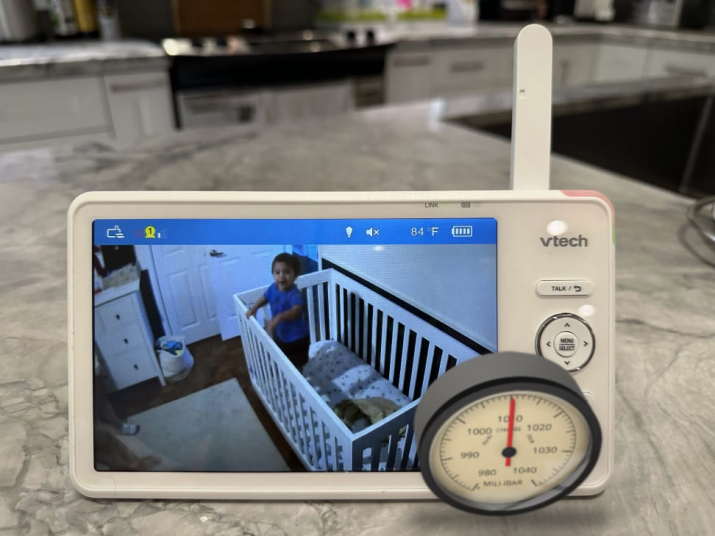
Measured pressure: 1010 mbar
